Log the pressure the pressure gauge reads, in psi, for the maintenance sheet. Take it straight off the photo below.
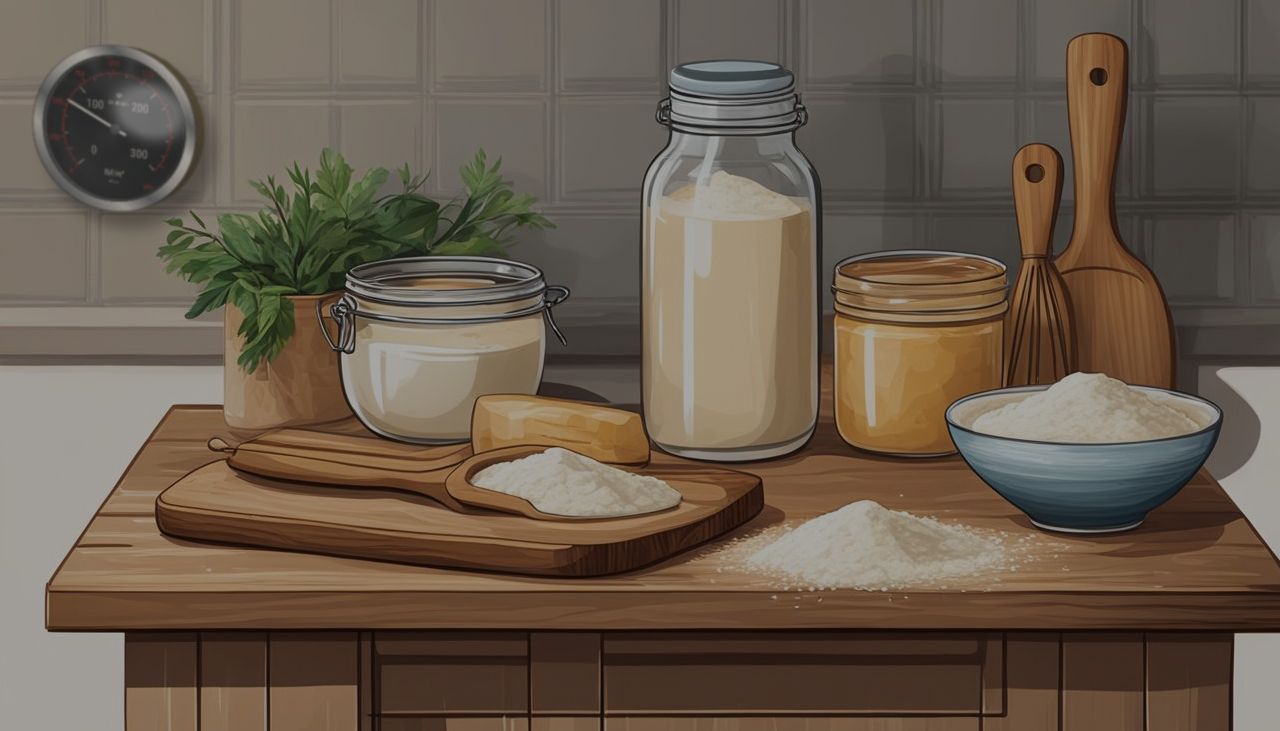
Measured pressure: 80 psi
